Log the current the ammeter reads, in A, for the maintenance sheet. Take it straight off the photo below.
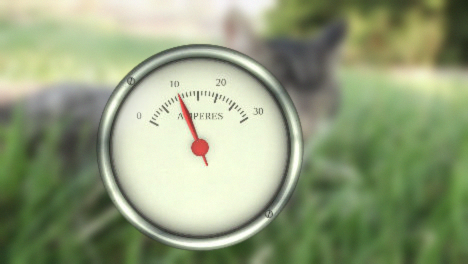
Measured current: 10 A
